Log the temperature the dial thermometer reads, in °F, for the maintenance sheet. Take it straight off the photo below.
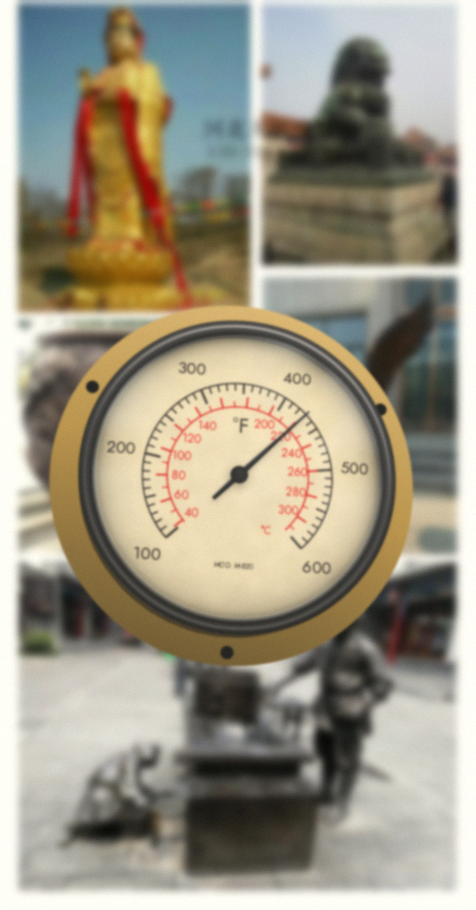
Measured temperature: 430 °F
